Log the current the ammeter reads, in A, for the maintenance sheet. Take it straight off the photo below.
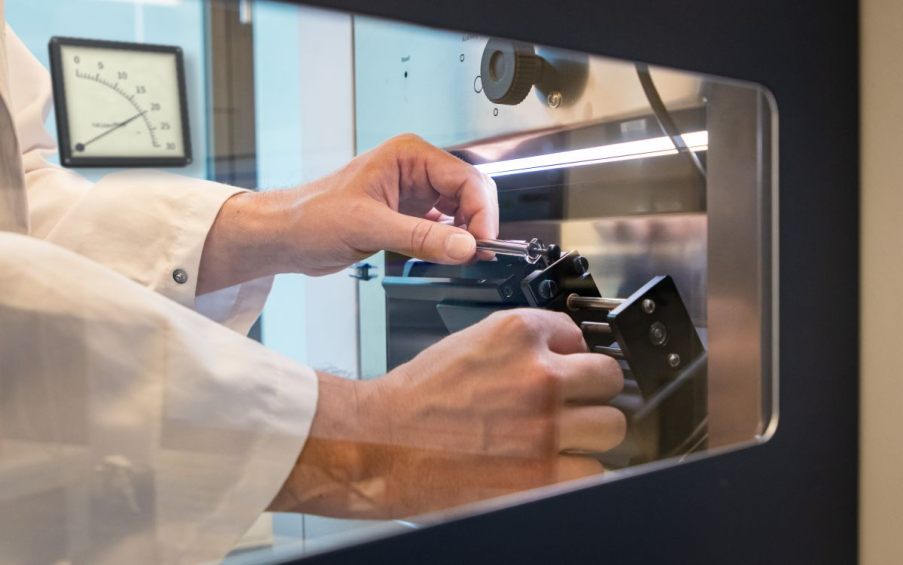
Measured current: 20 A
